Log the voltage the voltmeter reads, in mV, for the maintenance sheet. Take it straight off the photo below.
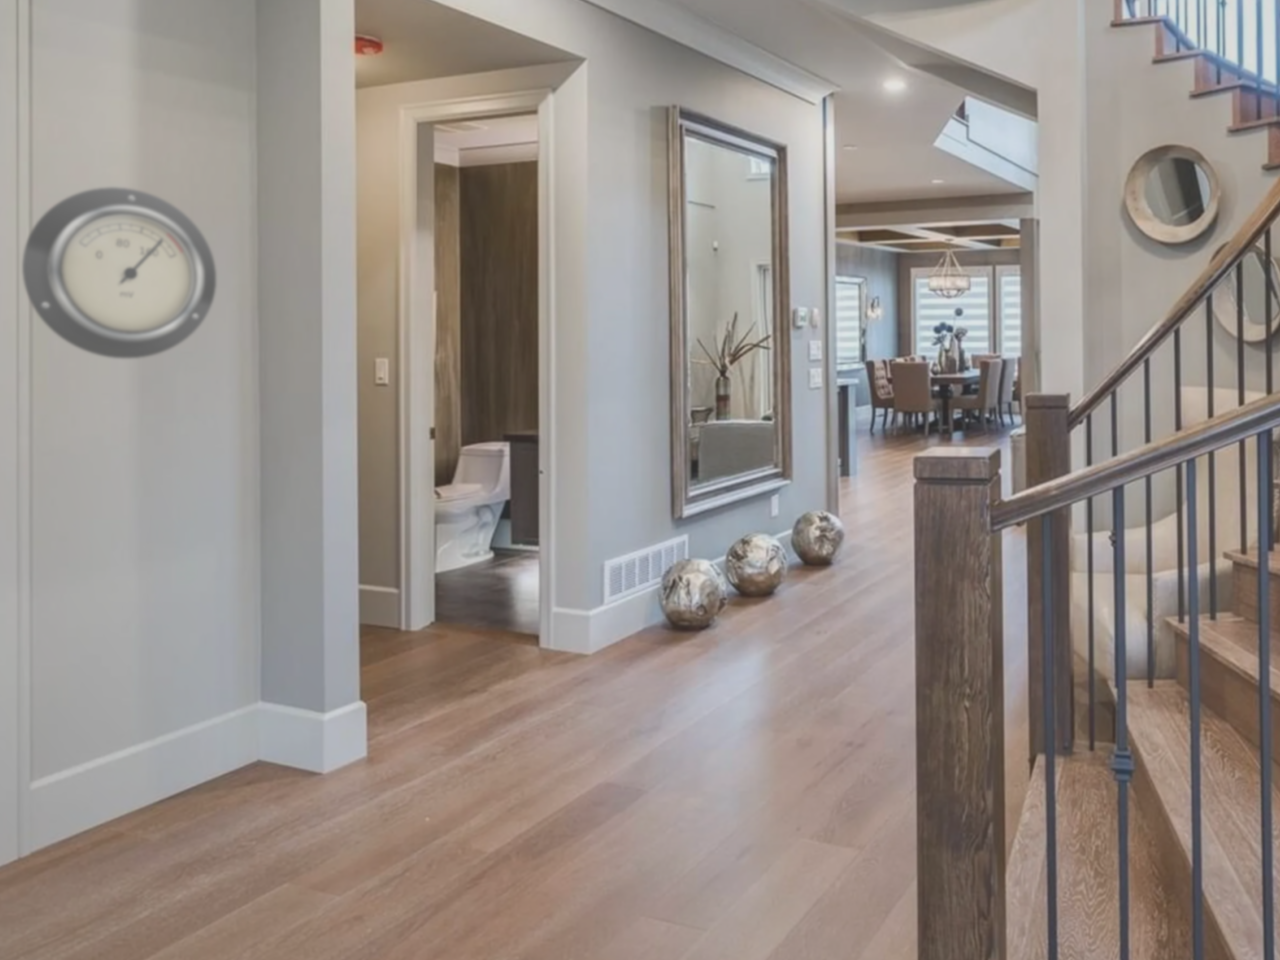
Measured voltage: 160 mV
